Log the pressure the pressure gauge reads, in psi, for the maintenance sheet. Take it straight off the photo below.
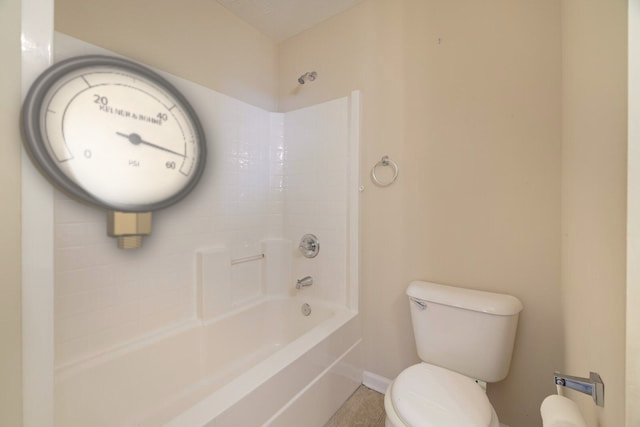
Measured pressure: 55 psi
